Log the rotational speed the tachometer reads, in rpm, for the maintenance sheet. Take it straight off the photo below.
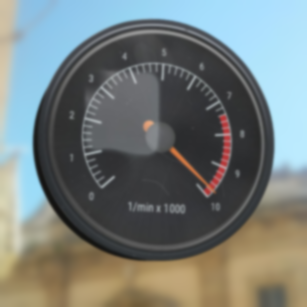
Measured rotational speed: 9800 rpm
